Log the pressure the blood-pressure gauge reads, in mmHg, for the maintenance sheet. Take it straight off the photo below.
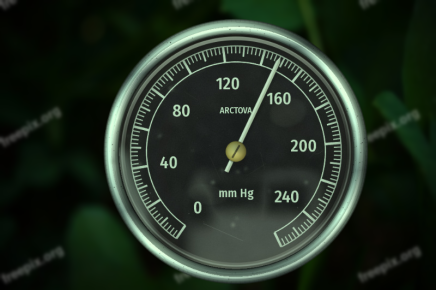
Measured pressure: 148 mmHg
